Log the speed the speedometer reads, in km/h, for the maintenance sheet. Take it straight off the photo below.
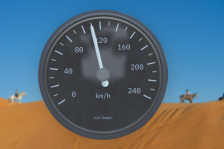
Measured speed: 110 km/h
